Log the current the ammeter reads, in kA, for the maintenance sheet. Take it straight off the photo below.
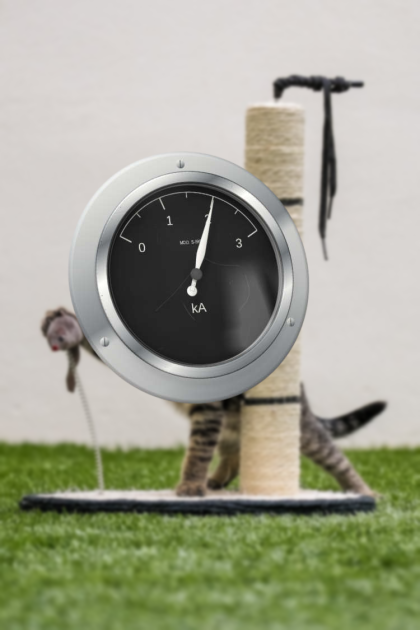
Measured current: 2 kA
